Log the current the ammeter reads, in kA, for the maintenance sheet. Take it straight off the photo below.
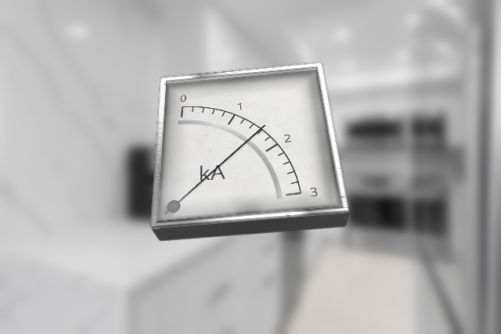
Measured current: 1.6 kA
